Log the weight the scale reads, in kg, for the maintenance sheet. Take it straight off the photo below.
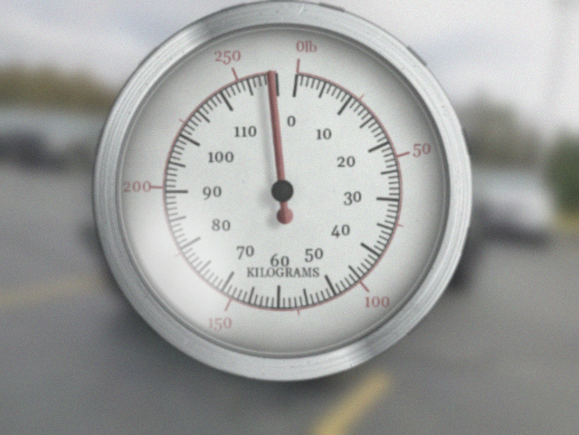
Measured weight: 119 kg
